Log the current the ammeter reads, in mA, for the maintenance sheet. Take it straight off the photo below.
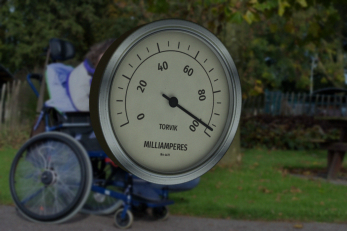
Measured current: 97.5 mA
